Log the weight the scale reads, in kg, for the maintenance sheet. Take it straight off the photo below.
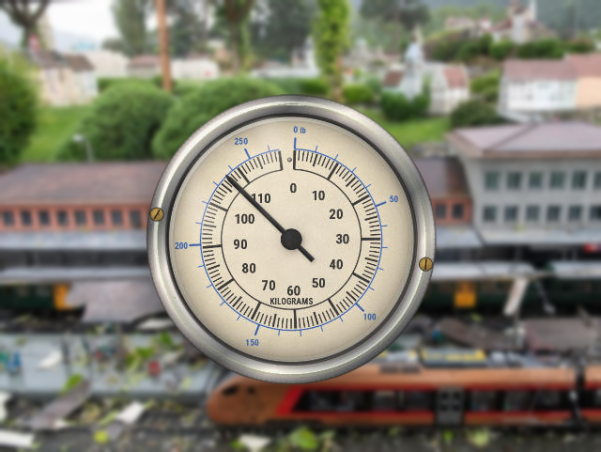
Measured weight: 107 kg
